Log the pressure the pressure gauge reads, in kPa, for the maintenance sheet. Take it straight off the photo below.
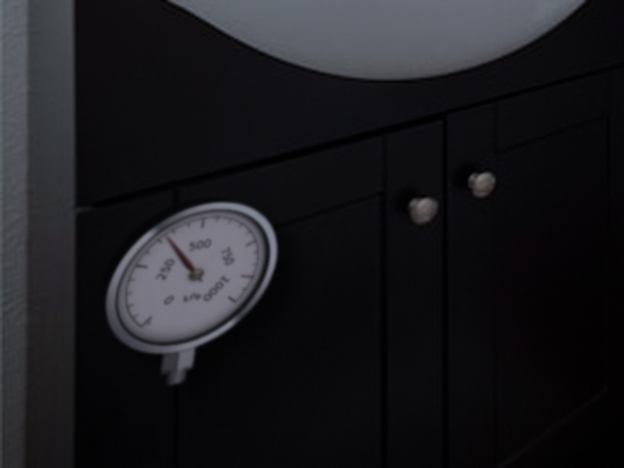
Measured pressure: 375 kPa
